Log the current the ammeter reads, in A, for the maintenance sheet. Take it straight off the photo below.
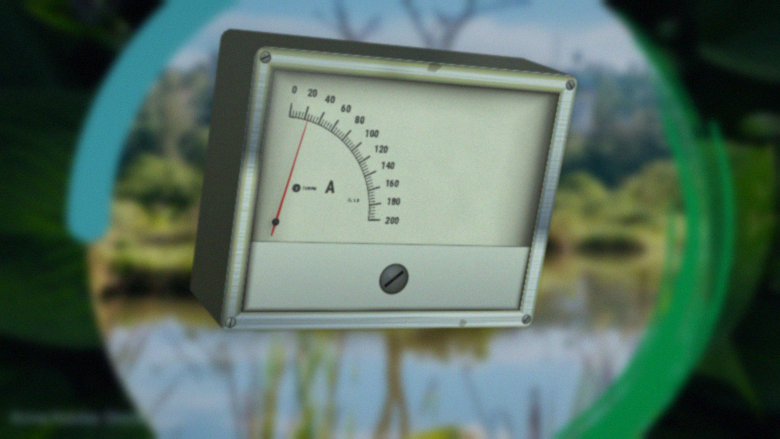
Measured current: 20 A
